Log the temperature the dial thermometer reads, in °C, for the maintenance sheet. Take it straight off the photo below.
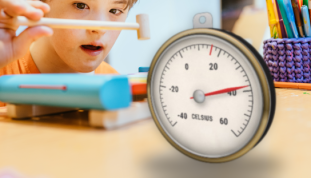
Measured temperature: 38 °C
